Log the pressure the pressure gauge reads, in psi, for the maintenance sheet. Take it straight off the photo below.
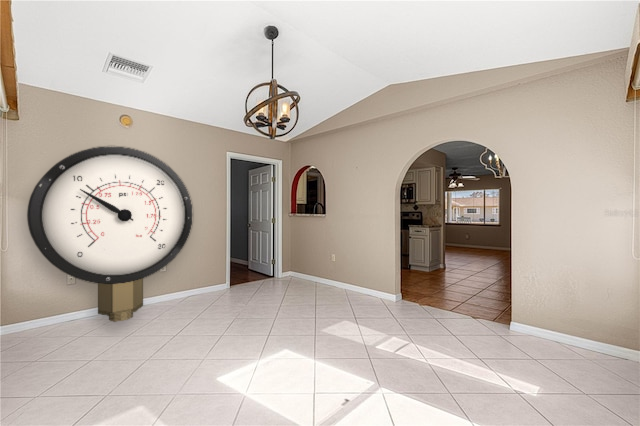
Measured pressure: 9 psi
